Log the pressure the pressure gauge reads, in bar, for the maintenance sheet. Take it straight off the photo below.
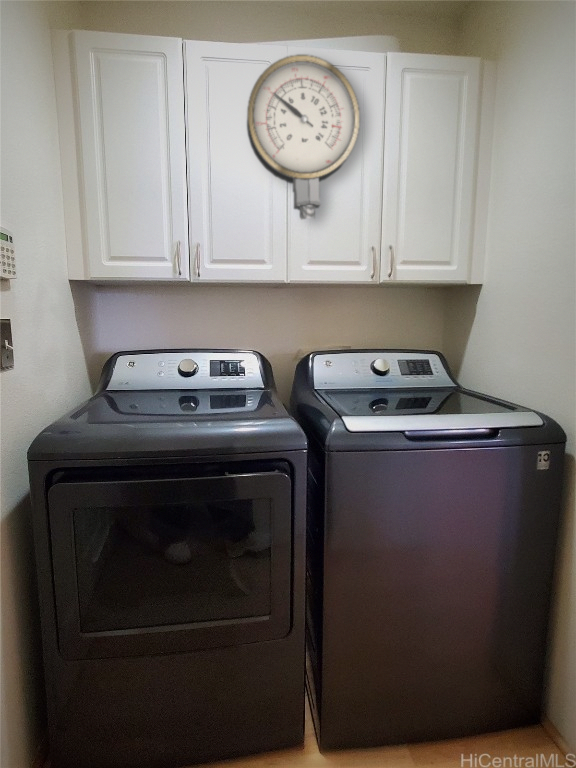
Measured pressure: 5 bar
